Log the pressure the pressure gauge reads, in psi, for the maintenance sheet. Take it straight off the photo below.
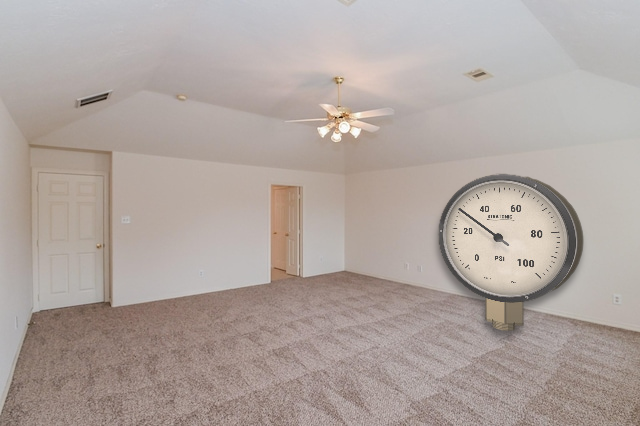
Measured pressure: 30 psi
